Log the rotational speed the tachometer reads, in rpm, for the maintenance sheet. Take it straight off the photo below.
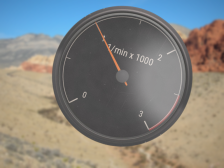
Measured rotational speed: 1000 rpm
